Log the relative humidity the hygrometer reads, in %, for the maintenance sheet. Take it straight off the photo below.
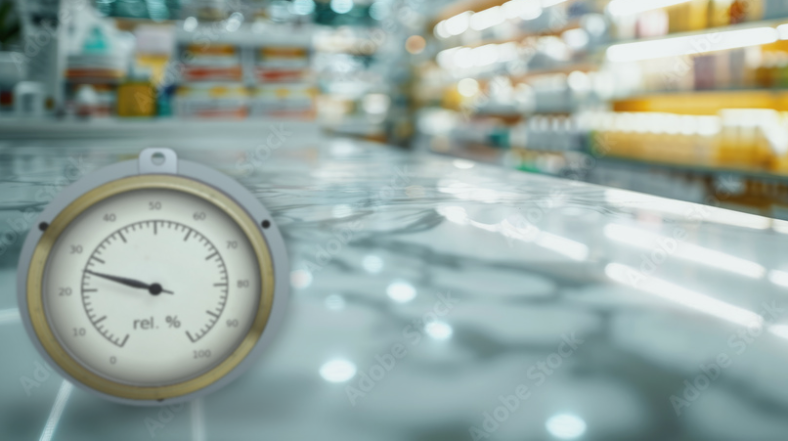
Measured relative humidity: 26 %
